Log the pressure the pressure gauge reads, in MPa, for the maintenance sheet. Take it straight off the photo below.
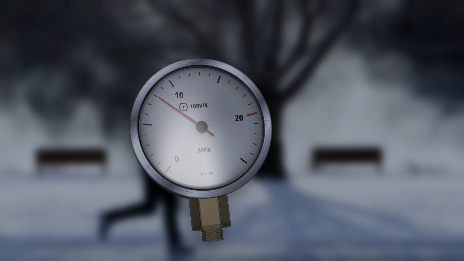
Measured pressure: 8 MPa
